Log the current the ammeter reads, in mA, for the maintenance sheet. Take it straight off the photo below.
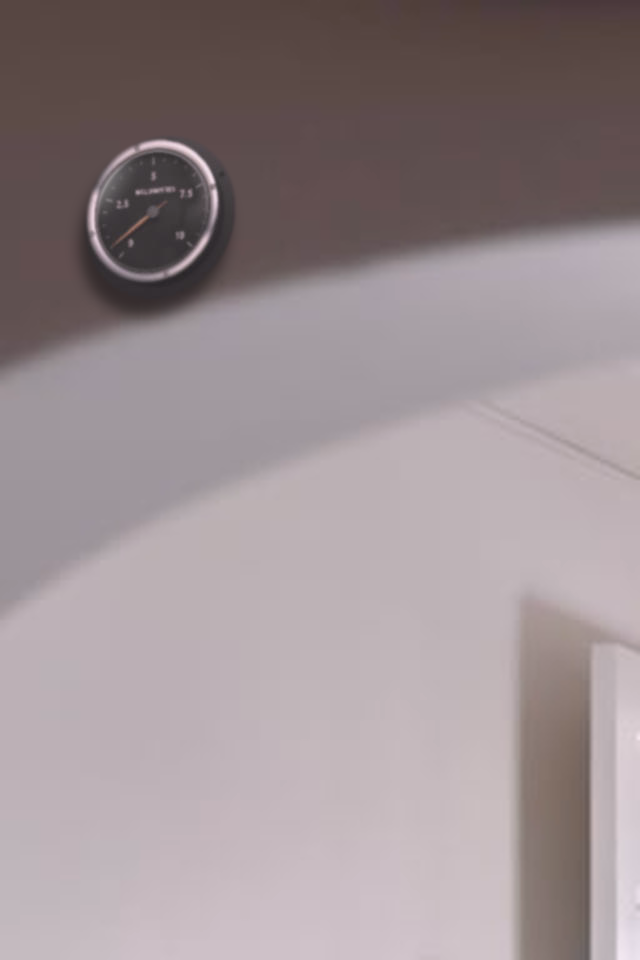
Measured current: 0.5 mA
